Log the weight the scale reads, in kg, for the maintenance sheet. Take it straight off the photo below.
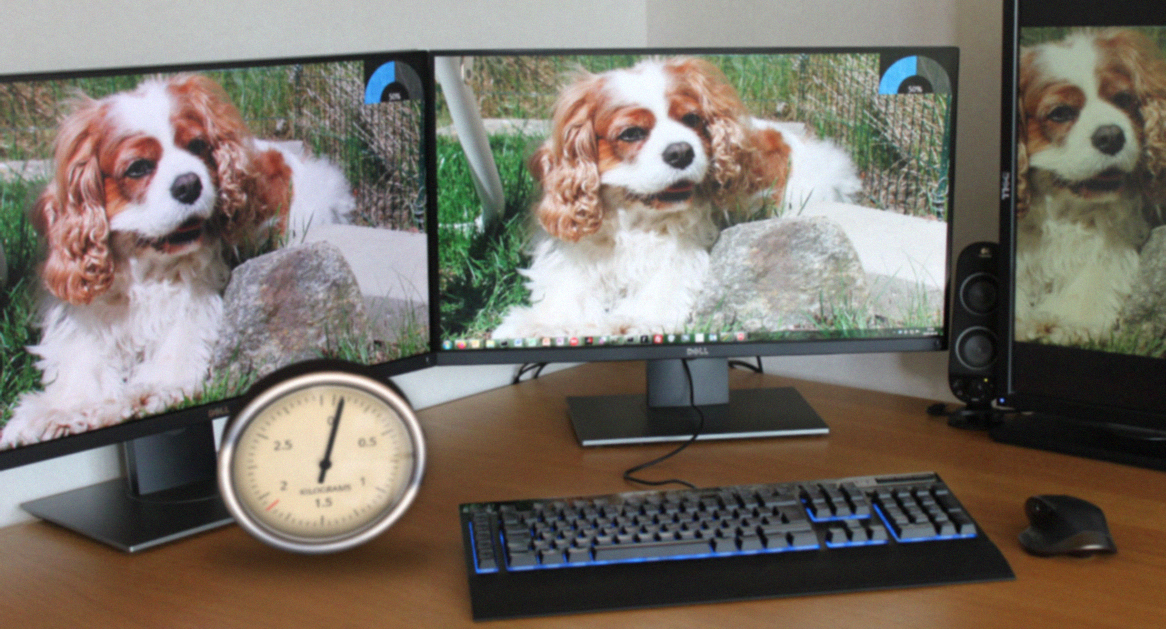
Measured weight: 0.05 kg
